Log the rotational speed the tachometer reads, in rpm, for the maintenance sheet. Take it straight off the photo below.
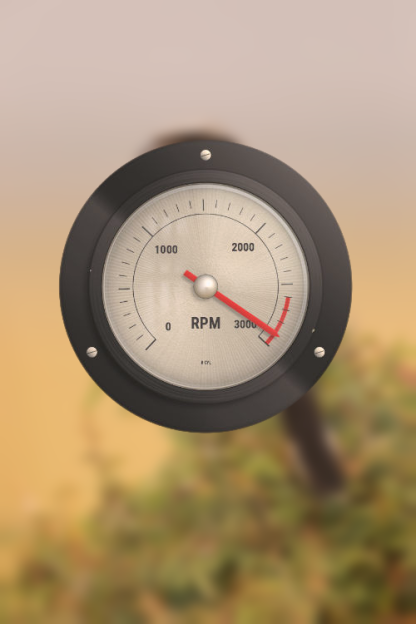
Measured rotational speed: 2900 rpm
